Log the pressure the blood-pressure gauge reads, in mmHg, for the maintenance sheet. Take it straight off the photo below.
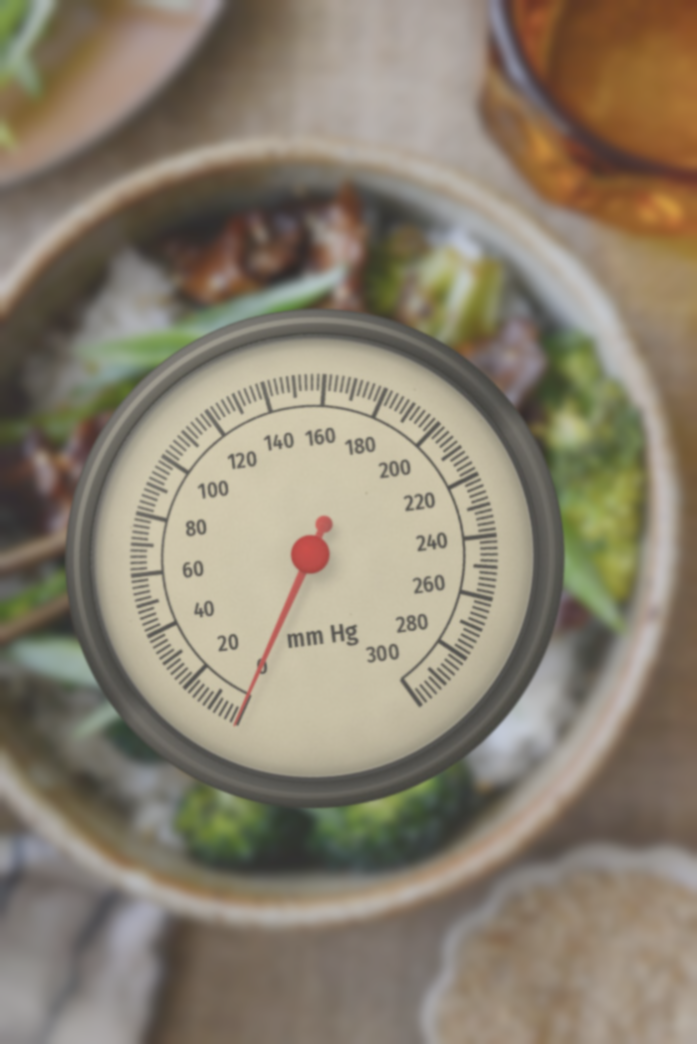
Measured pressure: 0 mmHg
